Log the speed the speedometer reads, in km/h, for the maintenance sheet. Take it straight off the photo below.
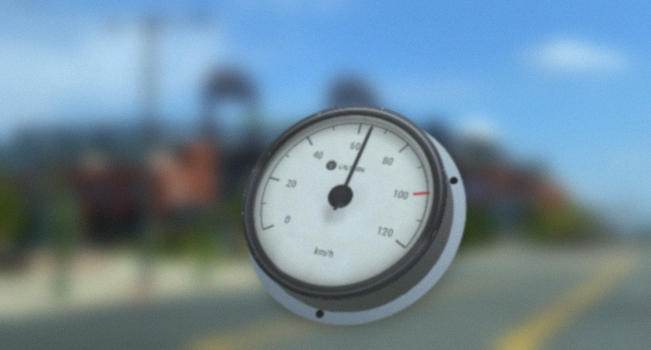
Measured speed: 65 km/h
